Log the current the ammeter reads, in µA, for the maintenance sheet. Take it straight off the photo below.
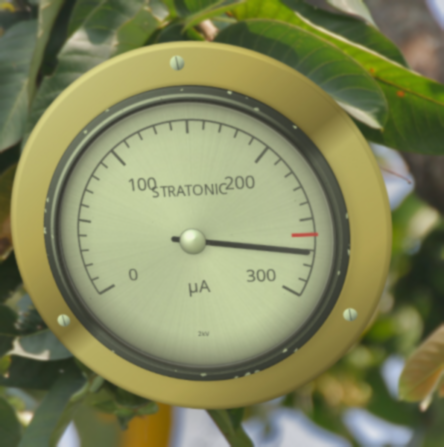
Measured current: 270 µA
